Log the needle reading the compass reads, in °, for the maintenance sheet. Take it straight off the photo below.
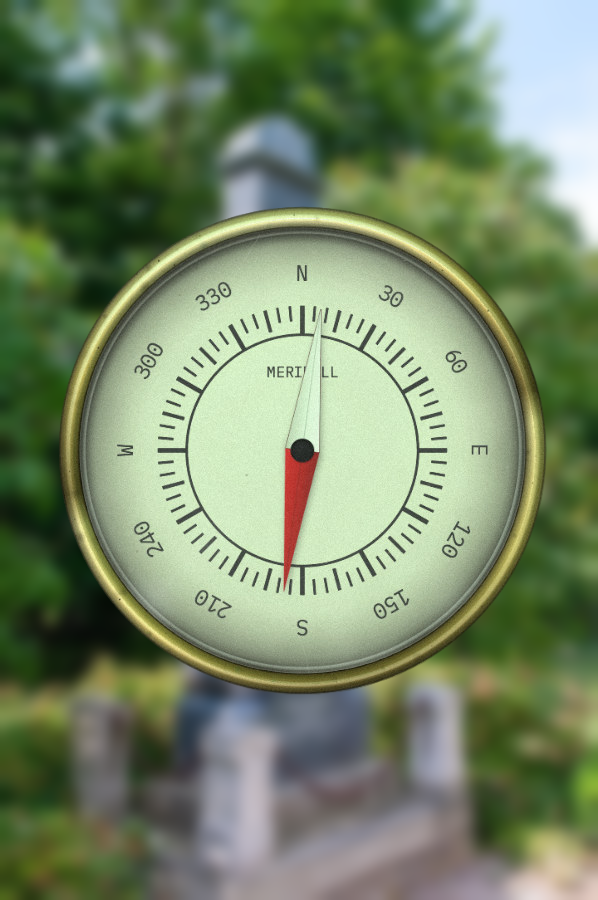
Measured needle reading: 187.5 °
